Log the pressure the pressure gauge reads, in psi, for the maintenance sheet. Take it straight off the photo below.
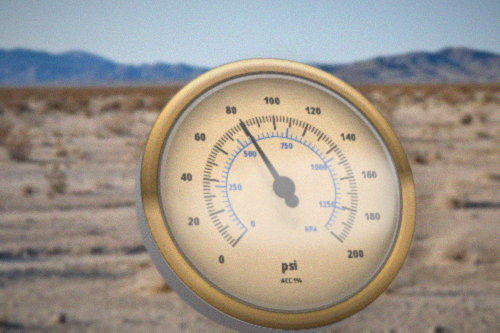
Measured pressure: 80 psi
